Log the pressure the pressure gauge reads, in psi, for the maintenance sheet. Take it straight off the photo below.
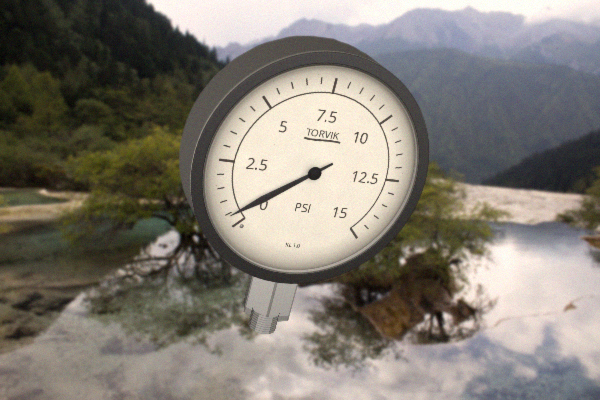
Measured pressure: 0.5 psi
